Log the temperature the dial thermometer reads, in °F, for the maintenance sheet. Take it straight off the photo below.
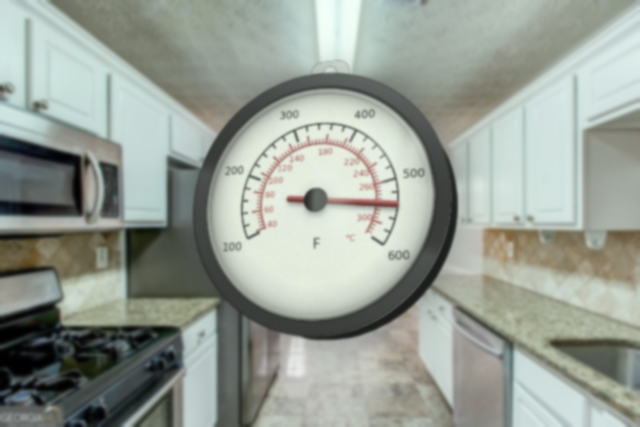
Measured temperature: 540 °F
